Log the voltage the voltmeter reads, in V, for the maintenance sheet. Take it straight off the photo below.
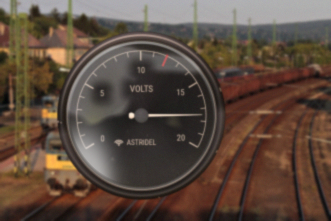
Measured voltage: 17.5 V
